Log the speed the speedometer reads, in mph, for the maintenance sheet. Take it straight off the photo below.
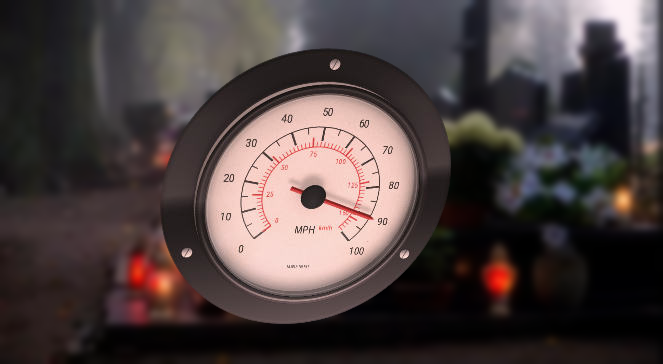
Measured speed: 90 mph
